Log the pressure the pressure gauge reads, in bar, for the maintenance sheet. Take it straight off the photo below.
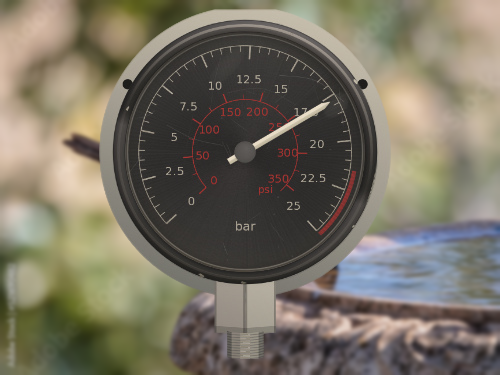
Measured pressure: 17.75 bar
